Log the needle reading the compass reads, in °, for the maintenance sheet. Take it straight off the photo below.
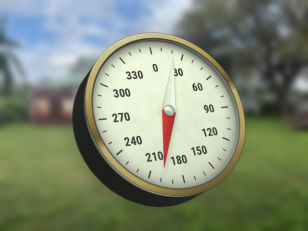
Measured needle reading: 200 °
